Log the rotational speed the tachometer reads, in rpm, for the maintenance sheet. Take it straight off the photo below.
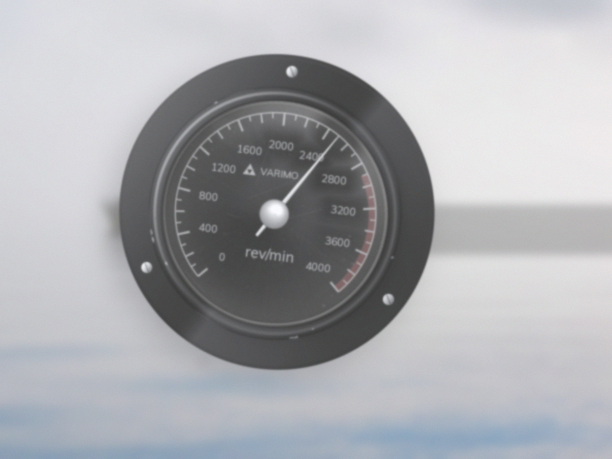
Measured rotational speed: 2500 rpm
